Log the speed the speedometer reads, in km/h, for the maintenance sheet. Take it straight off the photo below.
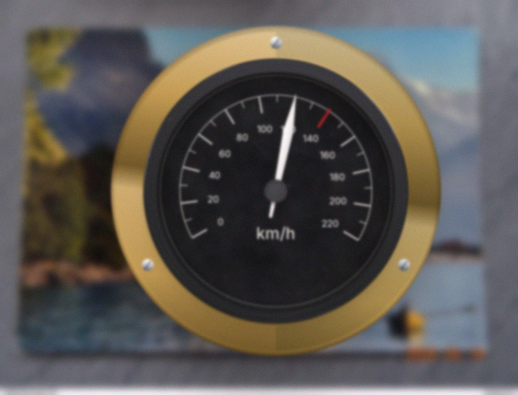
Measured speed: 120 km/h
